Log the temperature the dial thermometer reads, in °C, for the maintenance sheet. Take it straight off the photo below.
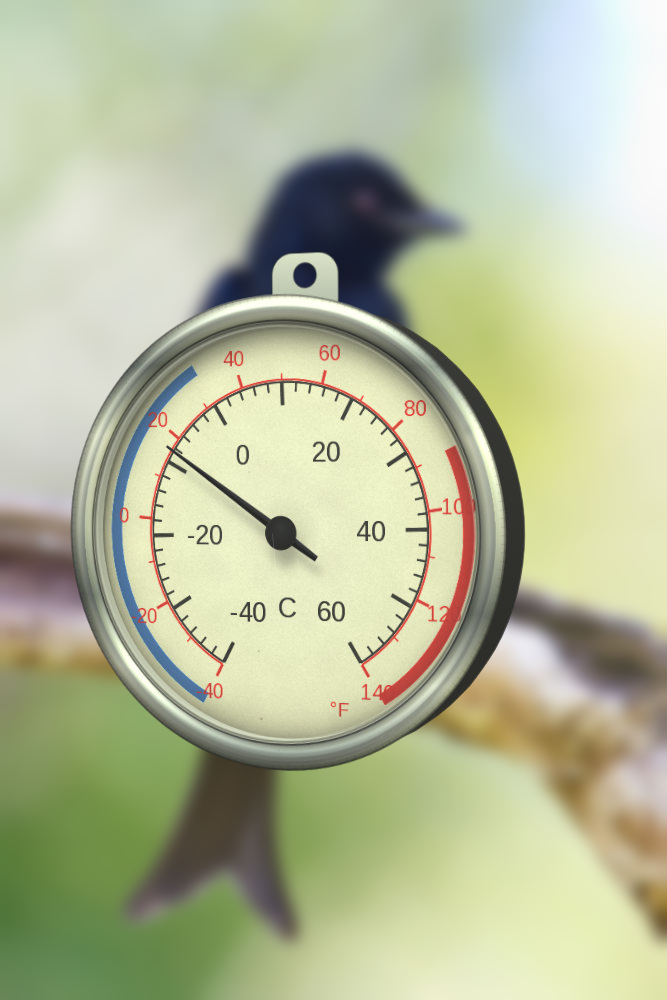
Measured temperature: -8 °C
